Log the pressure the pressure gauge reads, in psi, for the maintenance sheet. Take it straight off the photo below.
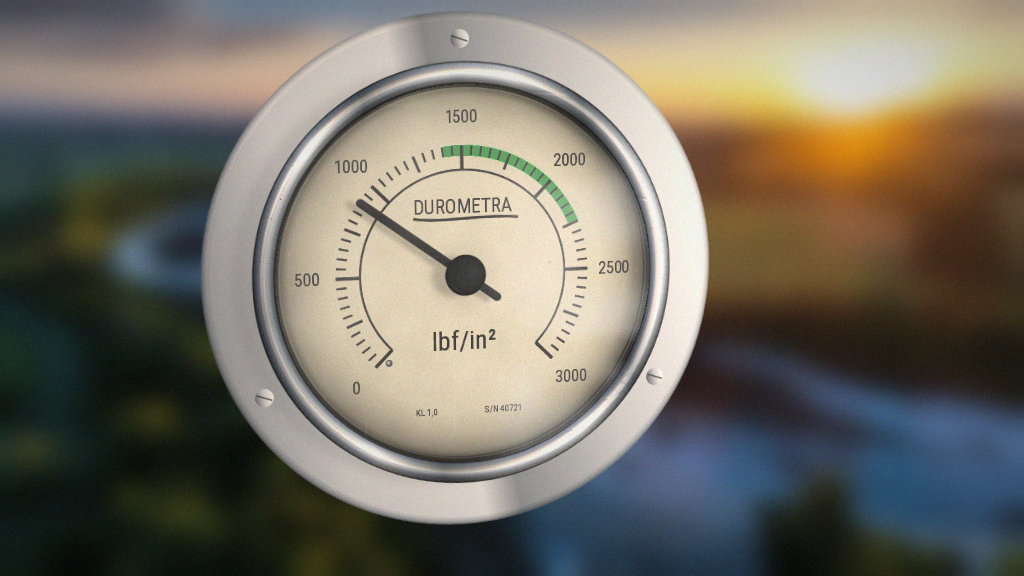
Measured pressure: 900 psi
